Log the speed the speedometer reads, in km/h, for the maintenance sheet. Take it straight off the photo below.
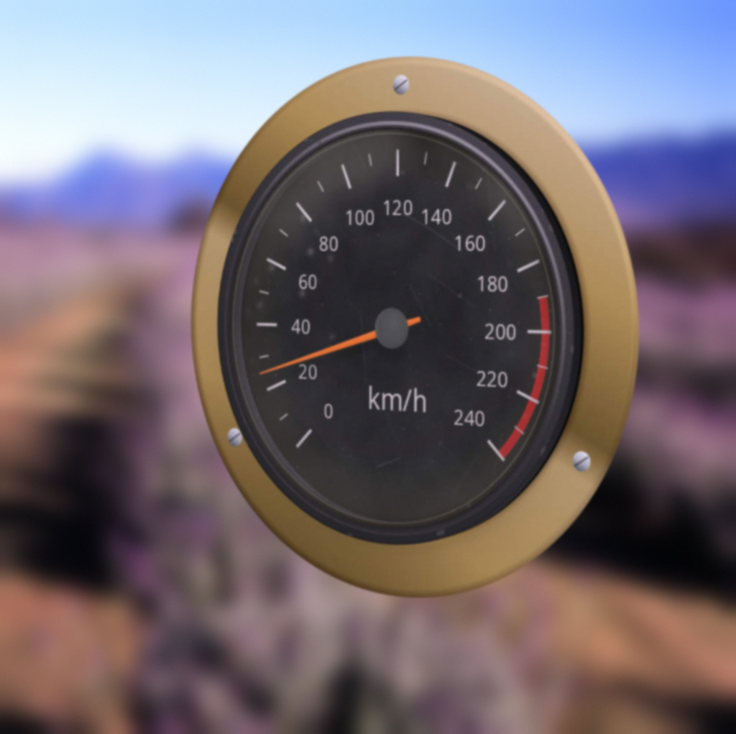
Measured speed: 25 km/h
